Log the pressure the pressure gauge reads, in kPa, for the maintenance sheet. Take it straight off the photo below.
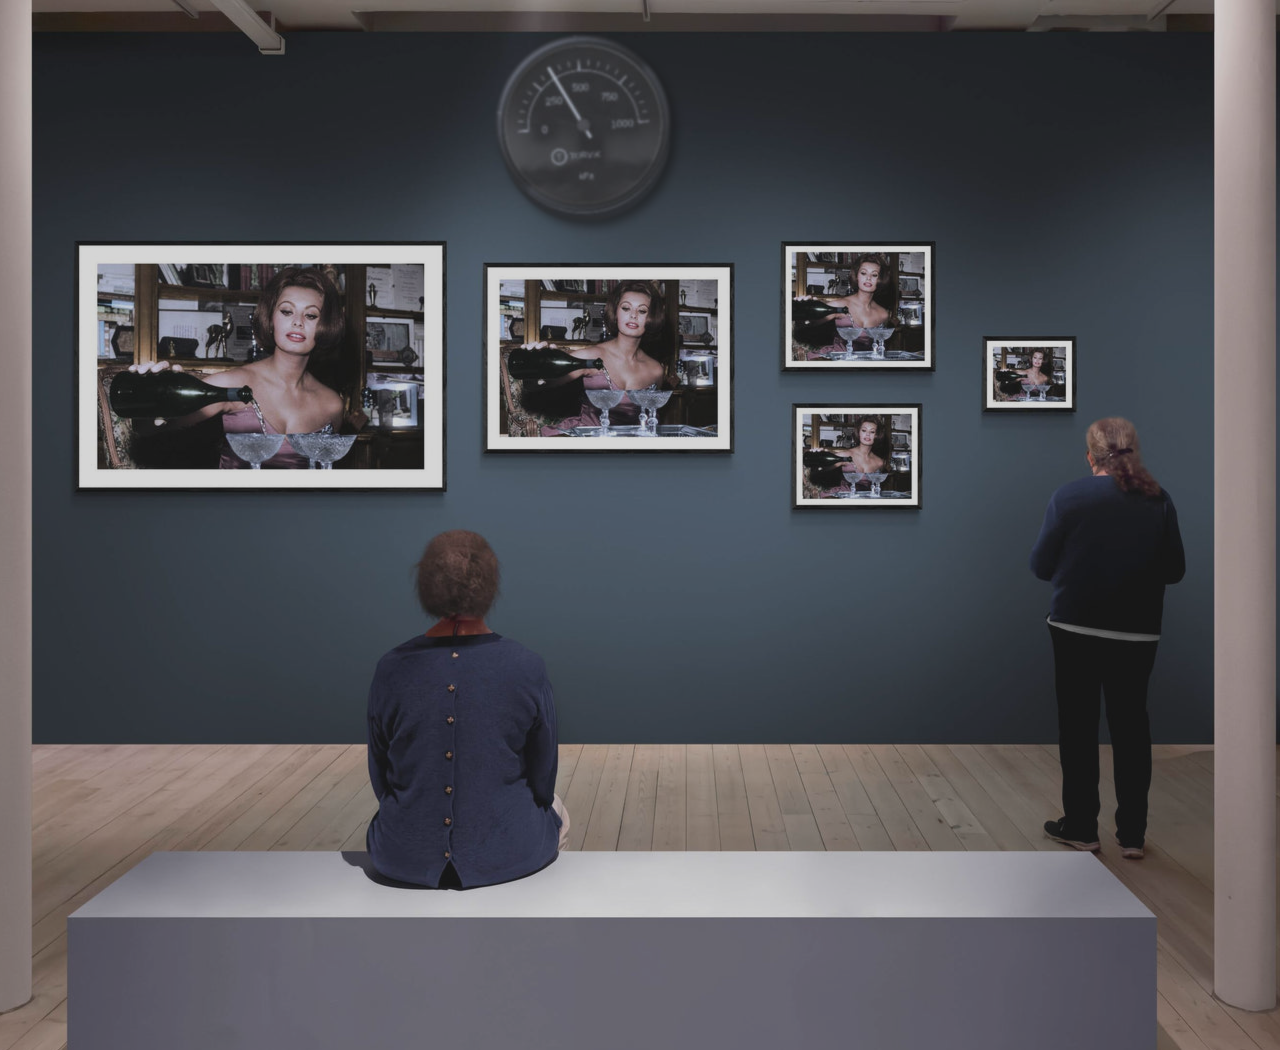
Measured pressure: 350 kPa
